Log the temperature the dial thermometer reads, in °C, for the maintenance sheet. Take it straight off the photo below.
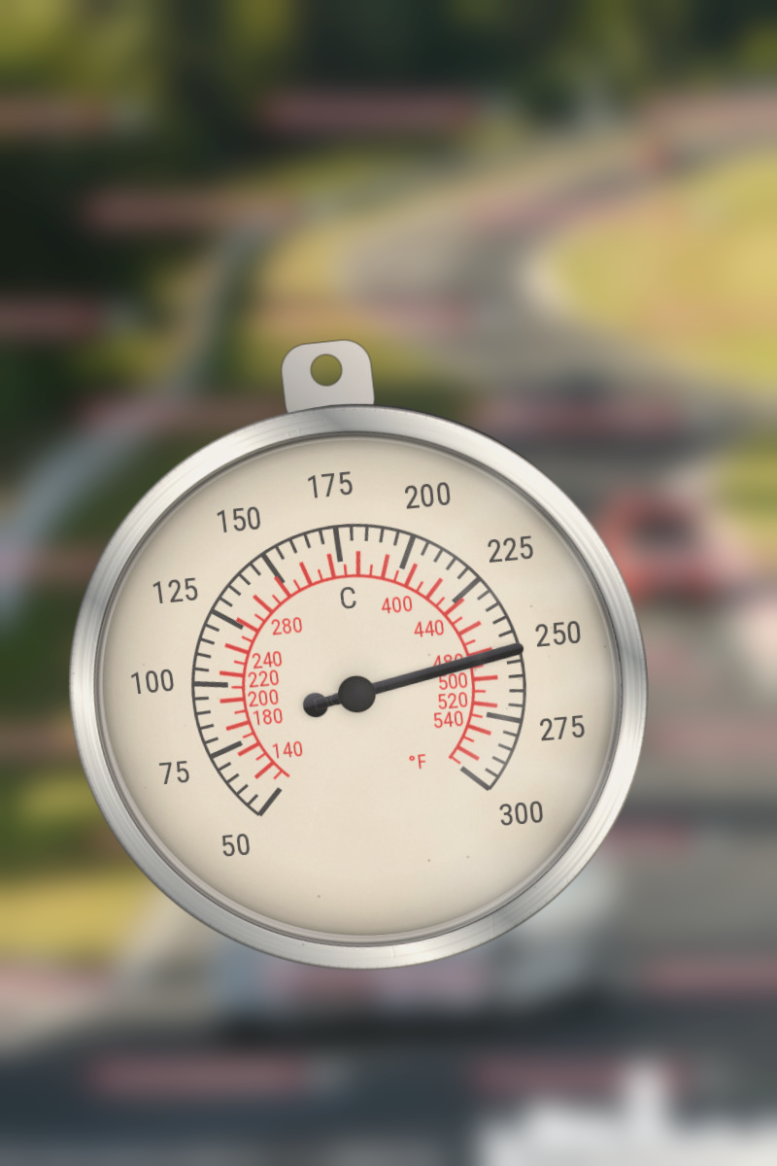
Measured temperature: 250 °C
